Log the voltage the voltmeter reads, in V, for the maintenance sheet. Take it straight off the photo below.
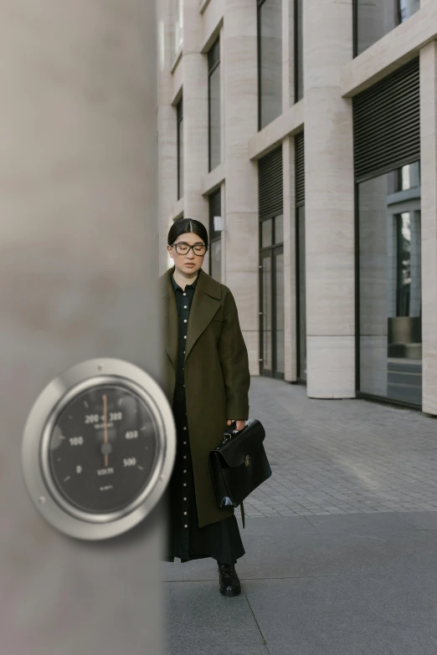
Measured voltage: 250 V
